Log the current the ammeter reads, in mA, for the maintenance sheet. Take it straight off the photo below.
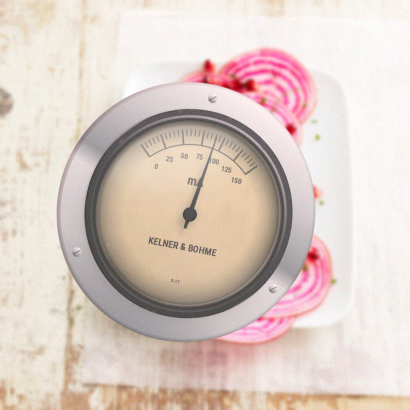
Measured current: 90 mA
